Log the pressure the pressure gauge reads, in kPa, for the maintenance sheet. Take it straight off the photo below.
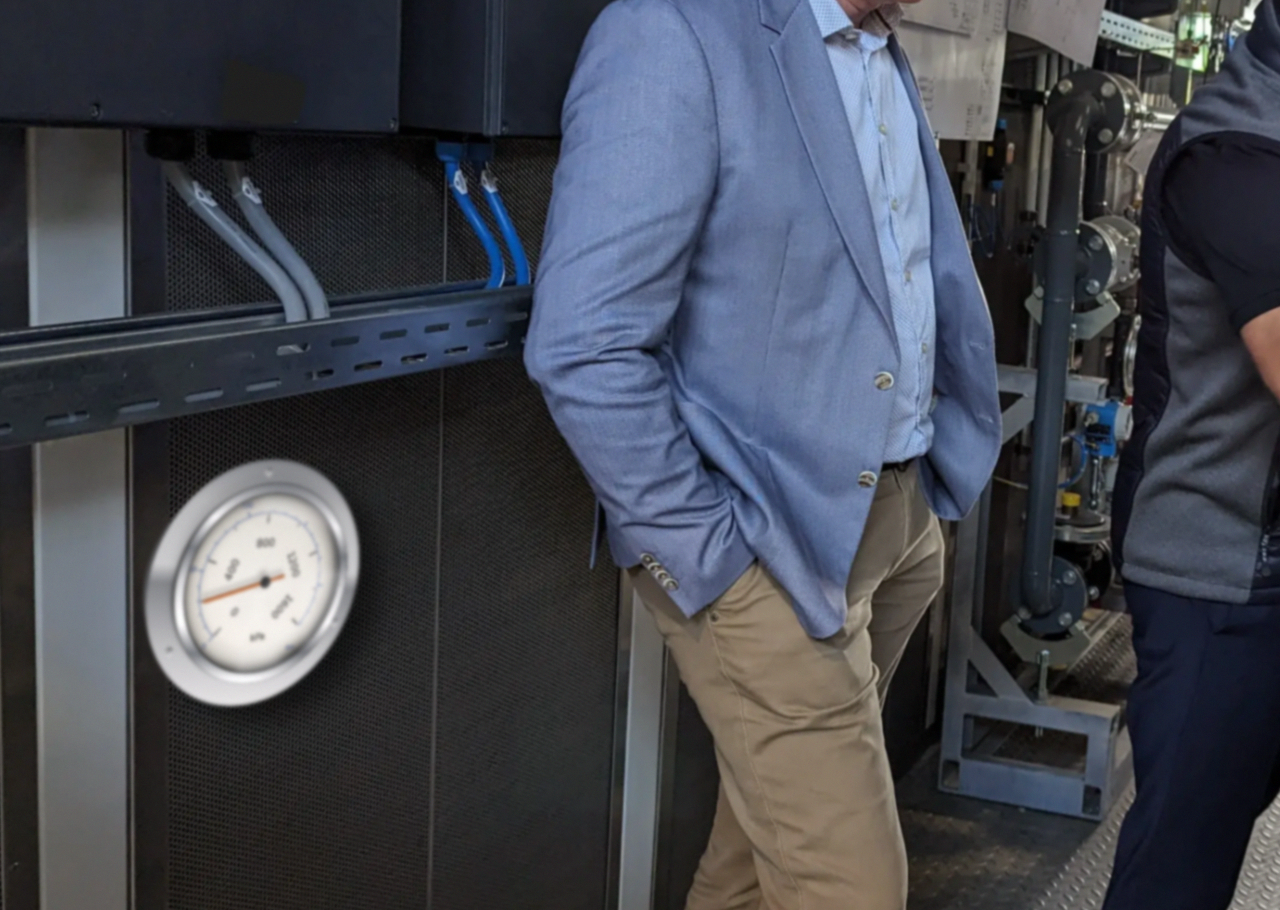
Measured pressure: 200 kPa
